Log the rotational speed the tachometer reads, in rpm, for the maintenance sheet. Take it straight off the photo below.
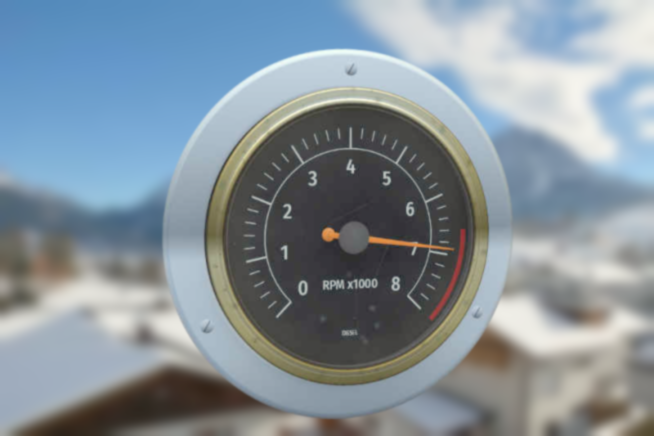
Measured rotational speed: 6900 rpm
